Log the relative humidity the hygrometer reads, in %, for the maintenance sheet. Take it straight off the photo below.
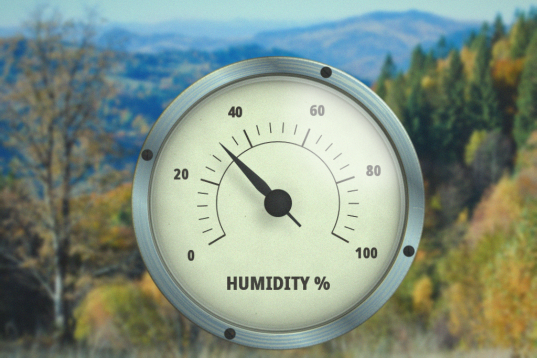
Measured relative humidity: 32 %
